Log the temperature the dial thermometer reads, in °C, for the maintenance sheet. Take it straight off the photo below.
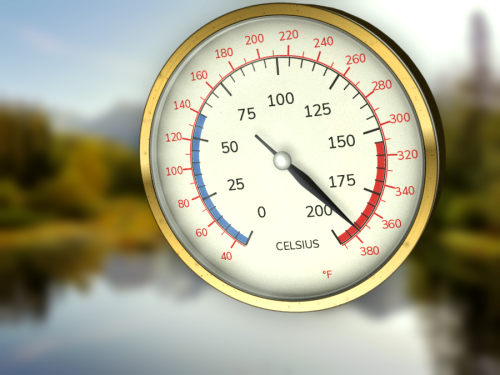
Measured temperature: 190 °C
